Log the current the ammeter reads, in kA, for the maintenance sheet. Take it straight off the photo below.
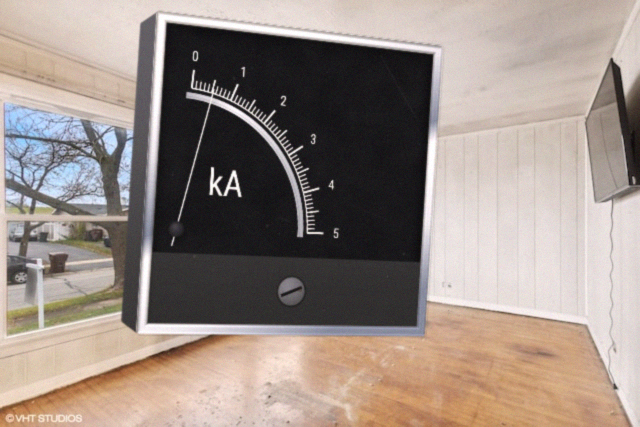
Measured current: 0.5 kA
